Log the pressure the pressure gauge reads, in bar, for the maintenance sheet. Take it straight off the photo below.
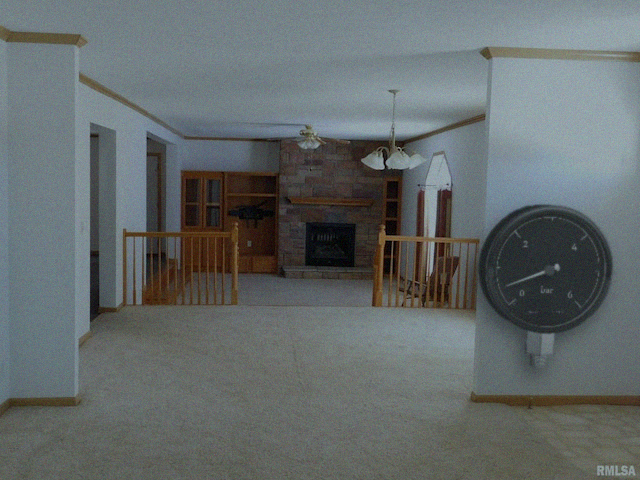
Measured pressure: 0.5 bar
